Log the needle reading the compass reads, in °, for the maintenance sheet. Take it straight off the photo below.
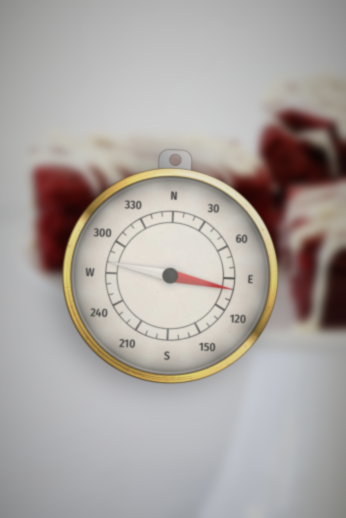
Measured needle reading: 100 °
